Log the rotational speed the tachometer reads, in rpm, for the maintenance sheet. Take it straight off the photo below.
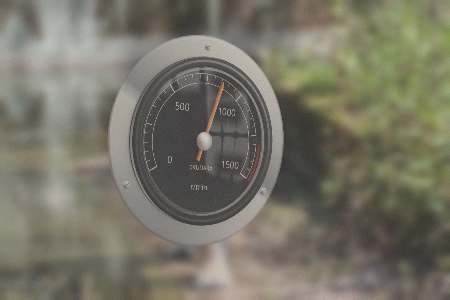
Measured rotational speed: 850 rpm
